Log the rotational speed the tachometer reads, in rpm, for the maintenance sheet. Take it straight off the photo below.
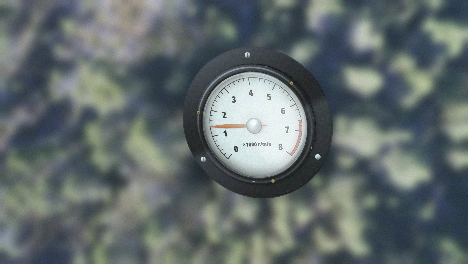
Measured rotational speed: 1400 rpm
